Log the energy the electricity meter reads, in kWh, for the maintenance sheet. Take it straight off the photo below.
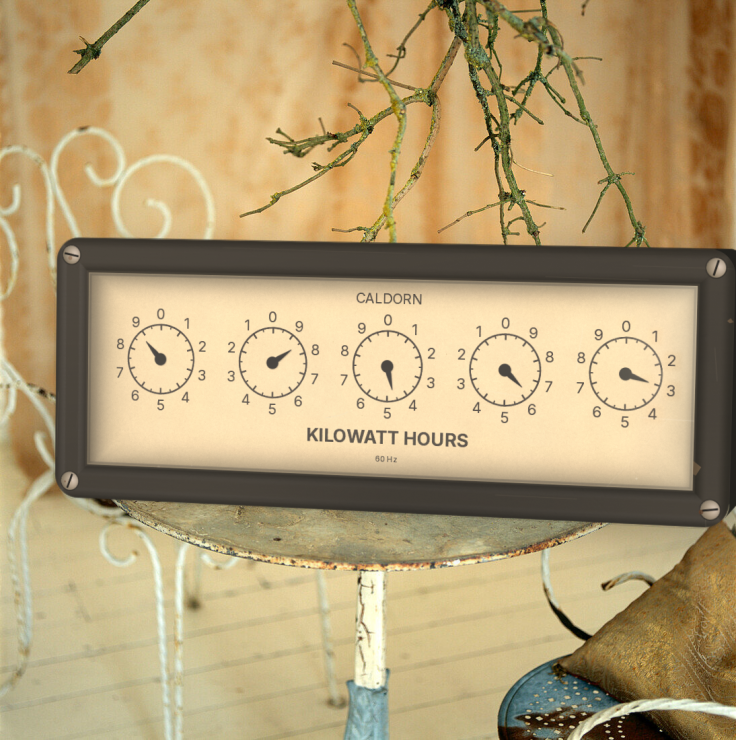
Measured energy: 88463 kWh
